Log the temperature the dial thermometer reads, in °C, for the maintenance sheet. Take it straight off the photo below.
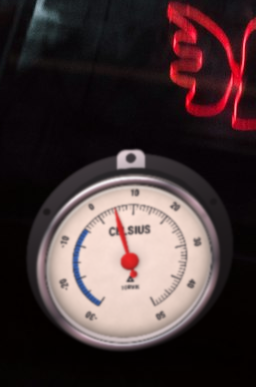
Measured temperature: 5 °C
